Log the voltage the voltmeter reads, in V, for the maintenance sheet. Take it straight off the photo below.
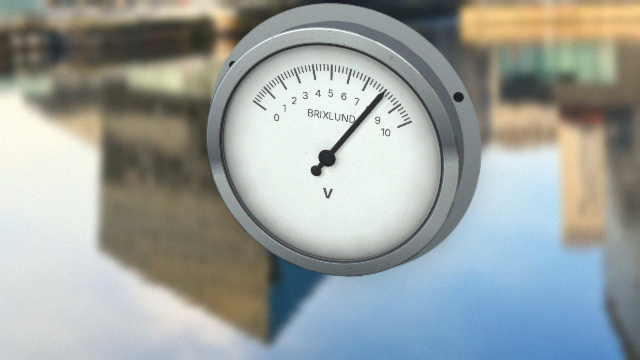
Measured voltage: 8 V
